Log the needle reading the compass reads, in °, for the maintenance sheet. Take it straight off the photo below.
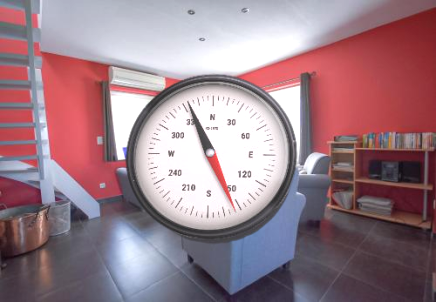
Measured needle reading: 155 °
